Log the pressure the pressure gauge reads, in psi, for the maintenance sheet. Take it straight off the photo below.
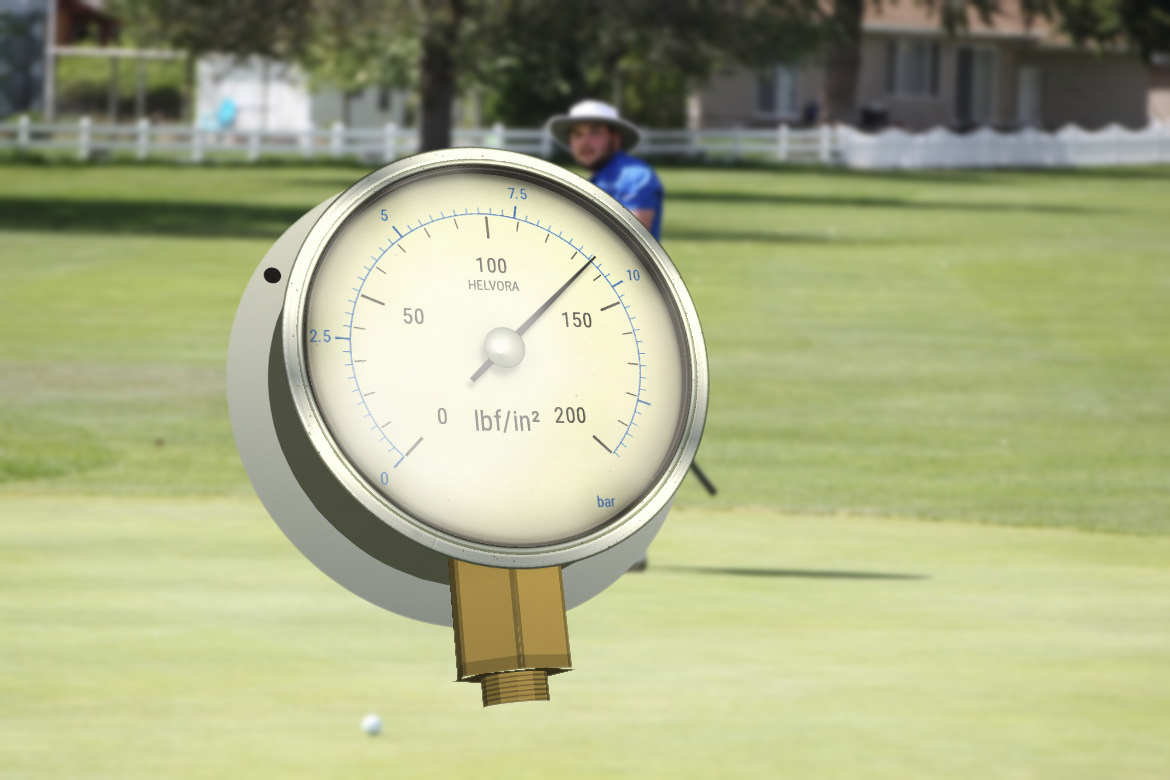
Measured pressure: 135 psi
